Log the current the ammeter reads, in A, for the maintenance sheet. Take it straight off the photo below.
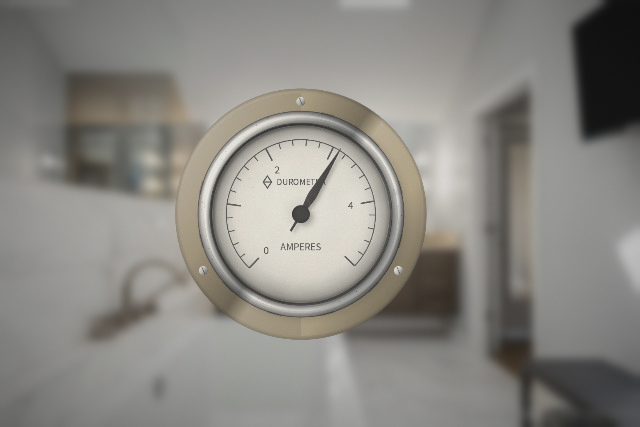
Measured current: 3.1 A
